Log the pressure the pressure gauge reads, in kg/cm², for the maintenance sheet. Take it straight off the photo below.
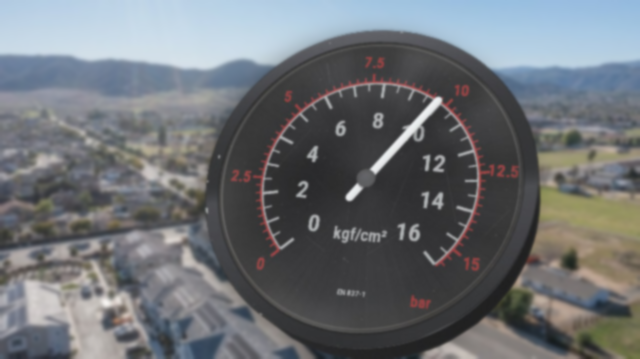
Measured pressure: 10 kg/cm²
